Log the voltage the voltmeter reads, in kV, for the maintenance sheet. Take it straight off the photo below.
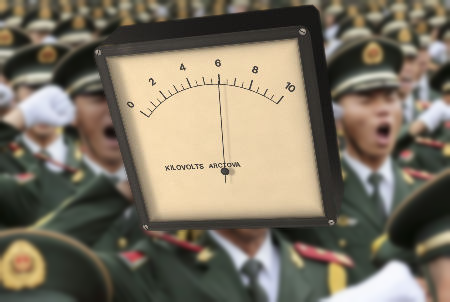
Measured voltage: 6 kV
